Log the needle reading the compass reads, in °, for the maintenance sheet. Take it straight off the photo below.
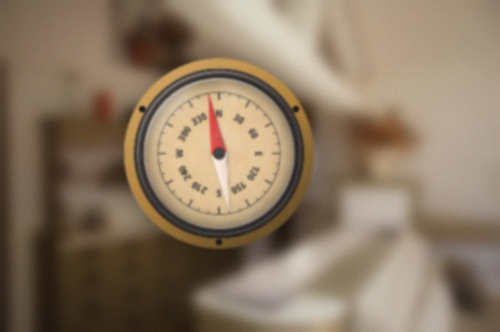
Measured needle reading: 350 °
